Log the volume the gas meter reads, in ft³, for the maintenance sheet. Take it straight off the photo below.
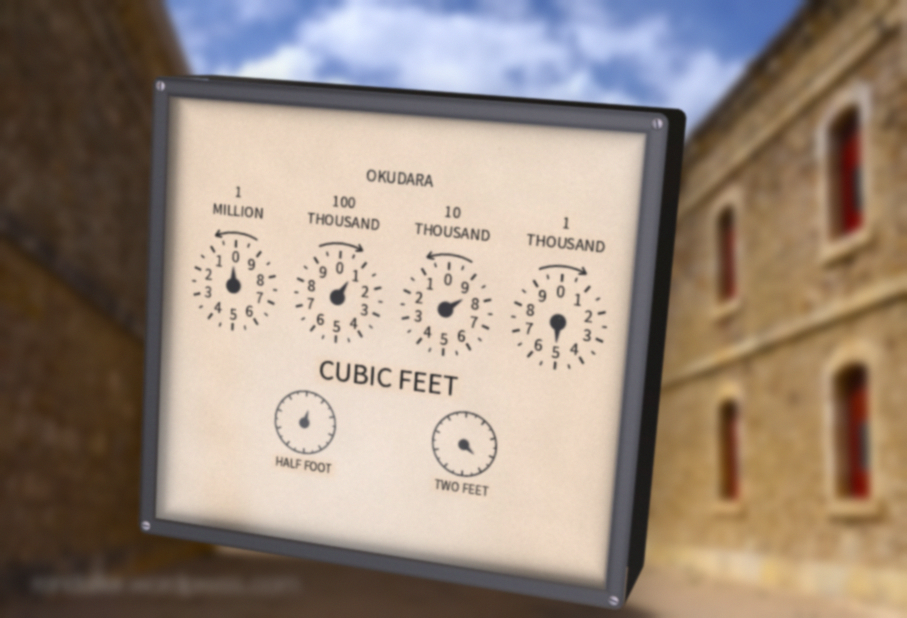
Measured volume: 8500 ft³
